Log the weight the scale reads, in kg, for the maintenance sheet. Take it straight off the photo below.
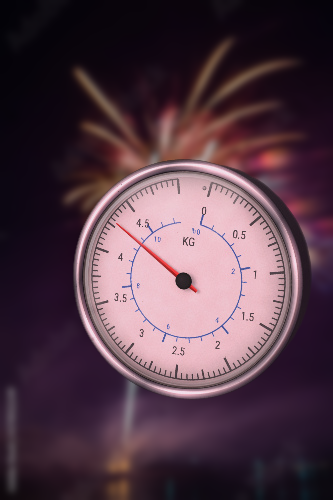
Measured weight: 4.3 kg
